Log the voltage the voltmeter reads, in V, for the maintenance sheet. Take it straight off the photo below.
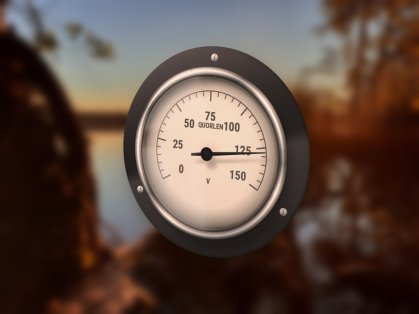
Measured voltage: 127.5 V
